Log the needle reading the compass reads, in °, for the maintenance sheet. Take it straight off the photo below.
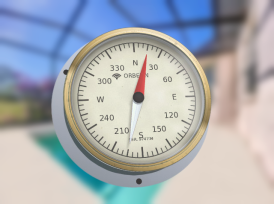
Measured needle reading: 15 °
